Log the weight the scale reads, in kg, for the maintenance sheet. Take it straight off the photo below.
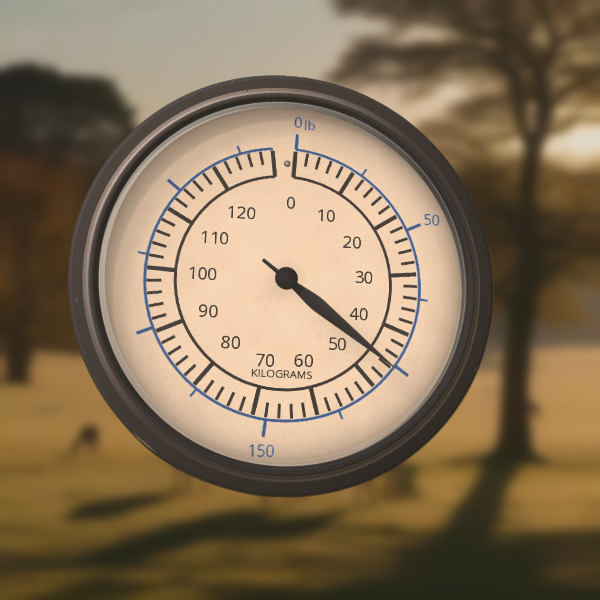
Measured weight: 46 kg
